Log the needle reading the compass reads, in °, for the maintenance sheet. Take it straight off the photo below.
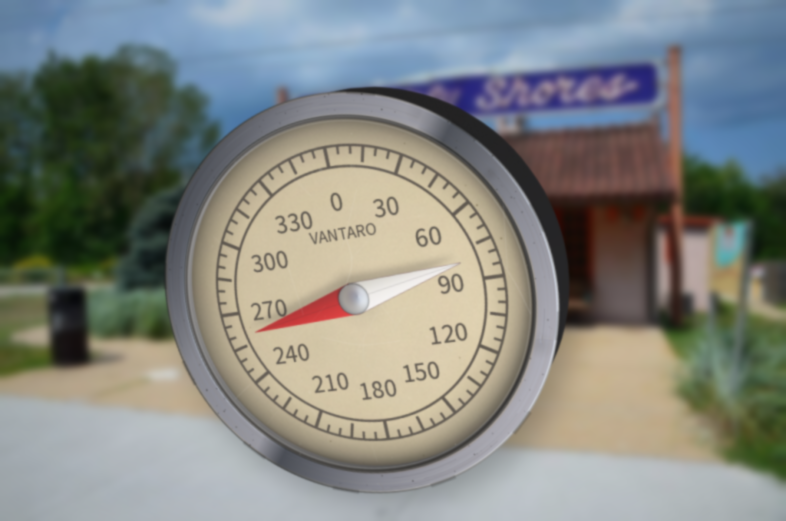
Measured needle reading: 260 °
